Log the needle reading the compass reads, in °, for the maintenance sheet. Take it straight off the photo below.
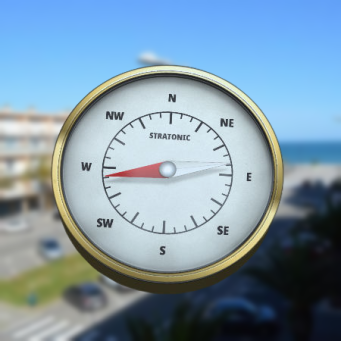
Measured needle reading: 260 °
